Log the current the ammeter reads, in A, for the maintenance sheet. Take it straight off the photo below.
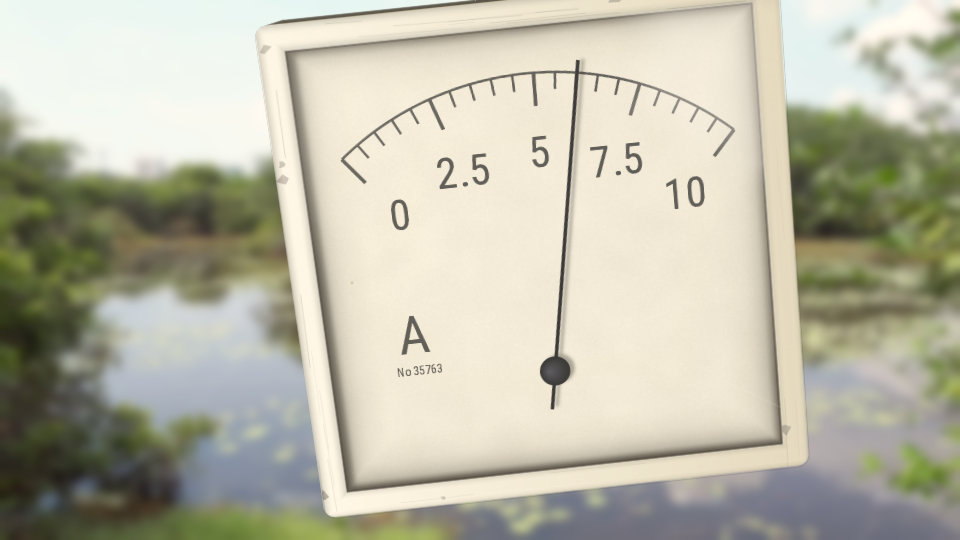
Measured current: 6 A
